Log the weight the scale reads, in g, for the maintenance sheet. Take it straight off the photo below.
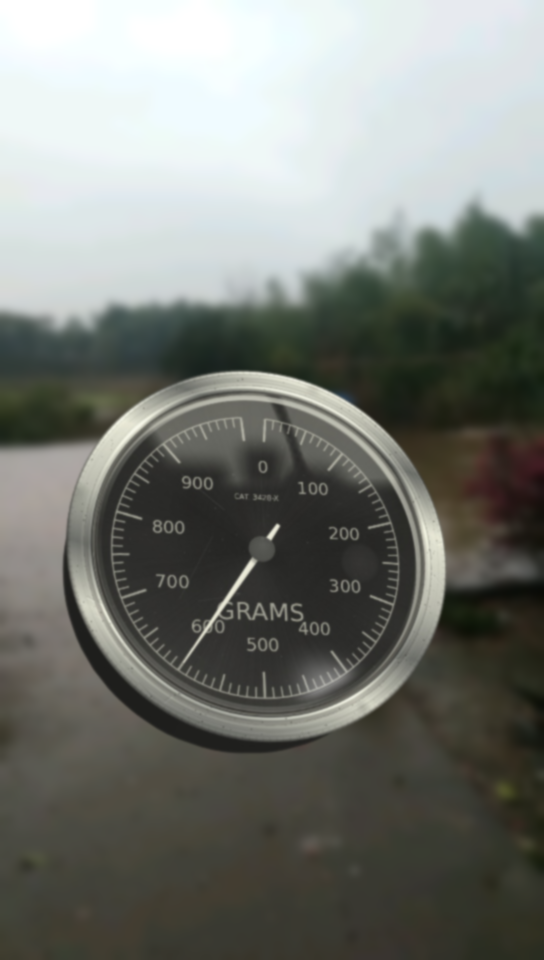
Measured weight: 600 g
